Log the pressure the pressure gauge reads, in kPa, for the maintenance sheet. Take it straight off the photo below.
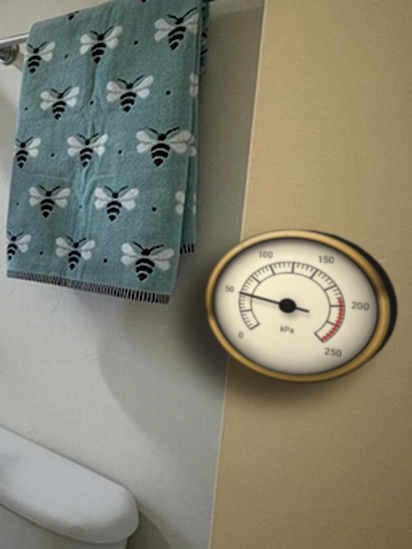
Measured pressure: 50 kPa
